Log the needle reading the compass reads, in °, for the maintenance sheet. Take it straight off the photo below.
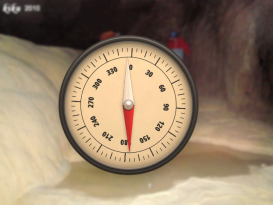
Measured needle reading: 175 °
